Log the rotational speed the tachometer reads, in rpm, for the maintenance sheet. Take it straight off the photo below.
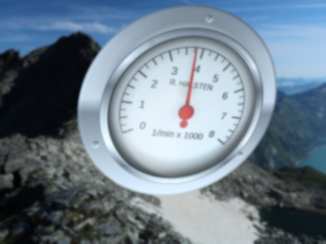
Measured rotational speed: 3750 rpm
